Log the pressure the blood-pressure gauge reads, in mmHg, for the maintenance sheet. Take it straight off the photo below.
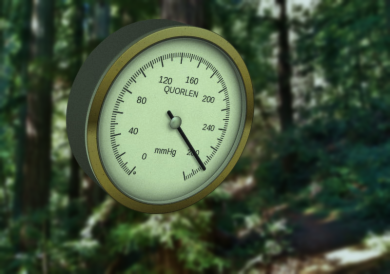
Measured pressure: 280 mmHg
